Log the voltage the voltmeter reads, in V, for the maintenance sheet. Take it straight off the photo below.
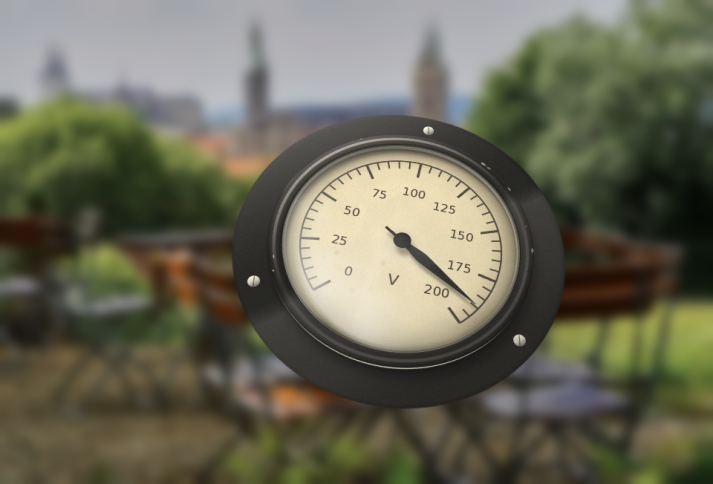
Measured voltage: 190 V
